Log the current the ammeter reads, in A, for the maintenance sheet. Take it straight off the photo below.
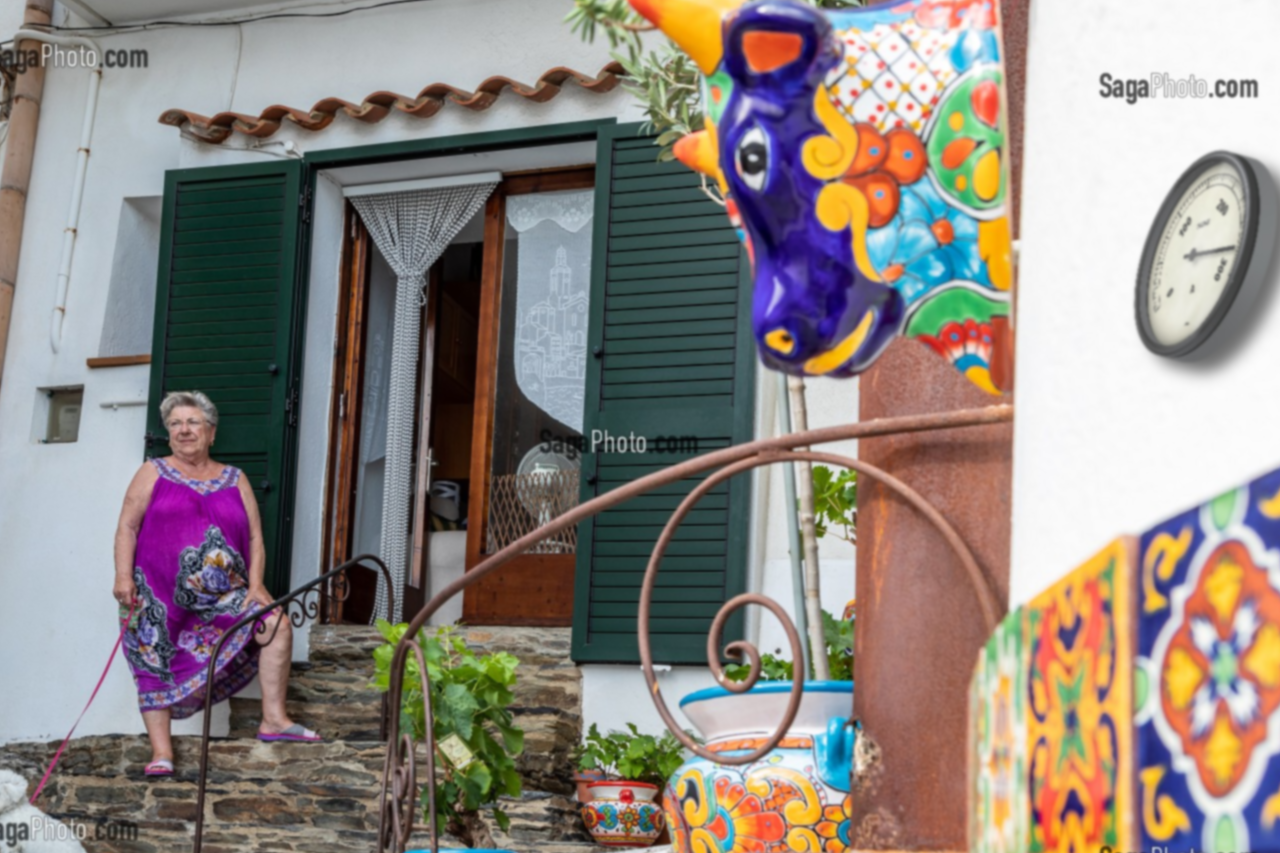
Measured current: 275 A
